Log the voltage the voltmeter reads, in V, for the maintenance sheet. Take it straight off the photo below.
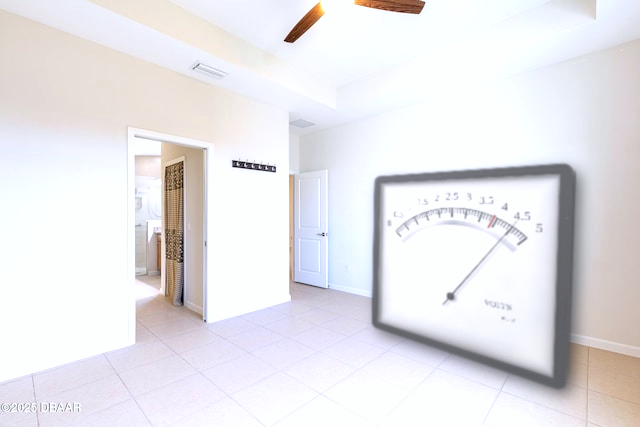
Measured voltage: 4.5 V
